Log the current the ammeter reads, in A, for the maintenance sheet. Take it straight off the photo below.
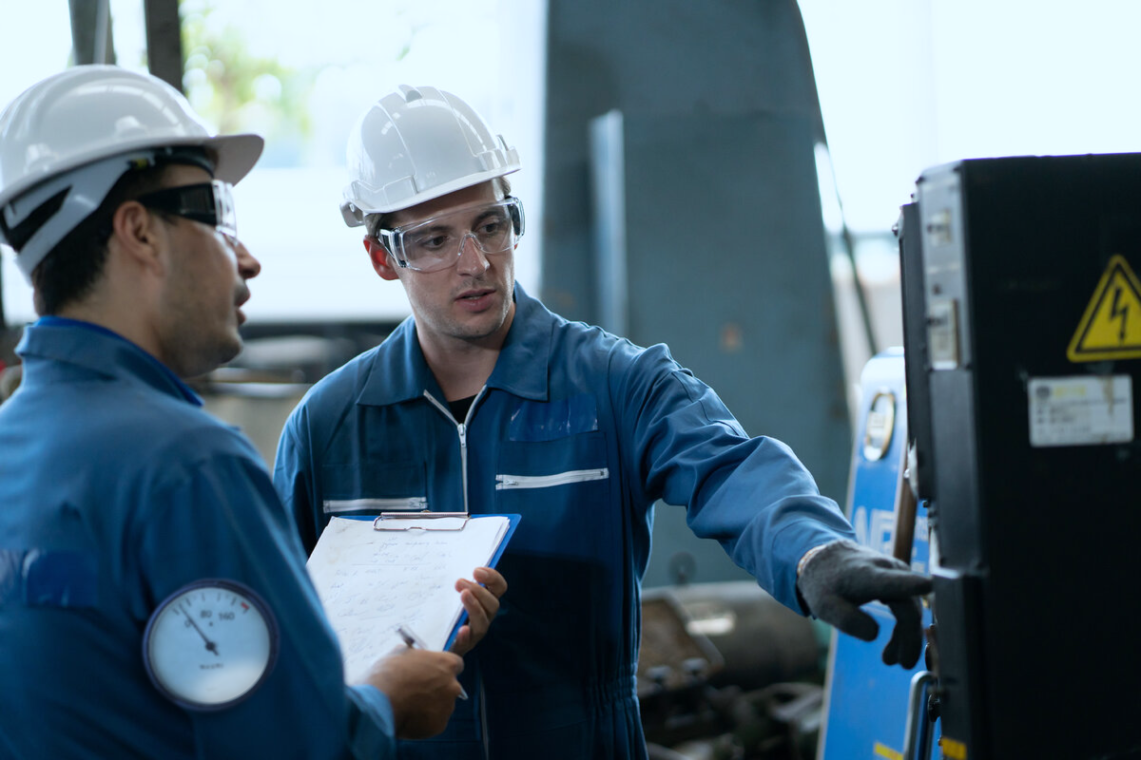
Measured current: 20 A
